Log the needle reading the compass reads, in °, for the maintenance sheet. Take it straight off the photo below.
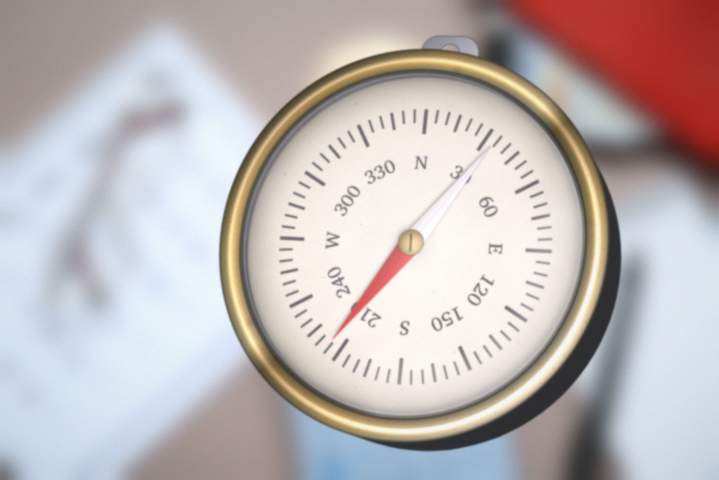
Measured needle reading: 215 °
